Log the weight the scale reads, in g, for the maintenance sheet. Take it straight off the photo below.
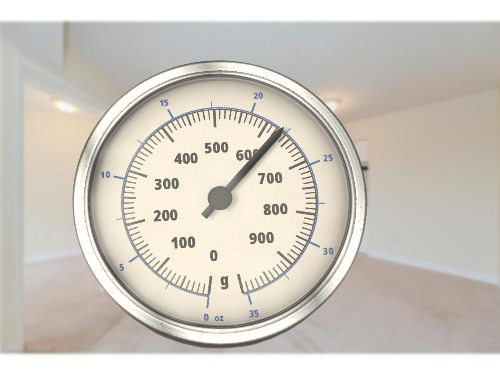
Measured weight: 630 g
